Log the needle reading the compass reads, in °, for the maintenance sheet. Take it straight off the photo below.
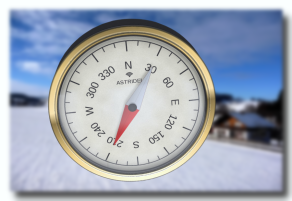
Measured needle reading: 210 °
